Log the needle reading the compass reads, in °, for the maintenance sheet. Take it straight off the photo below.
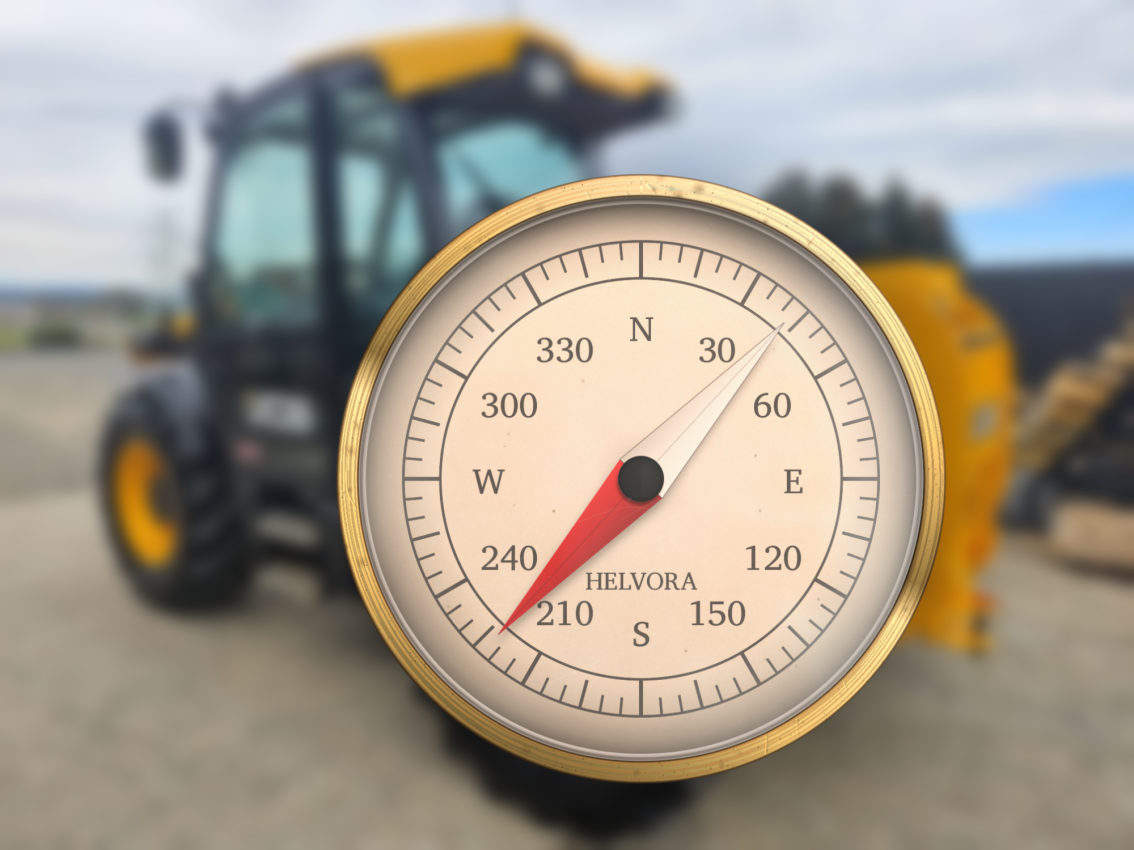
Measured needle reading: 222.5 °
